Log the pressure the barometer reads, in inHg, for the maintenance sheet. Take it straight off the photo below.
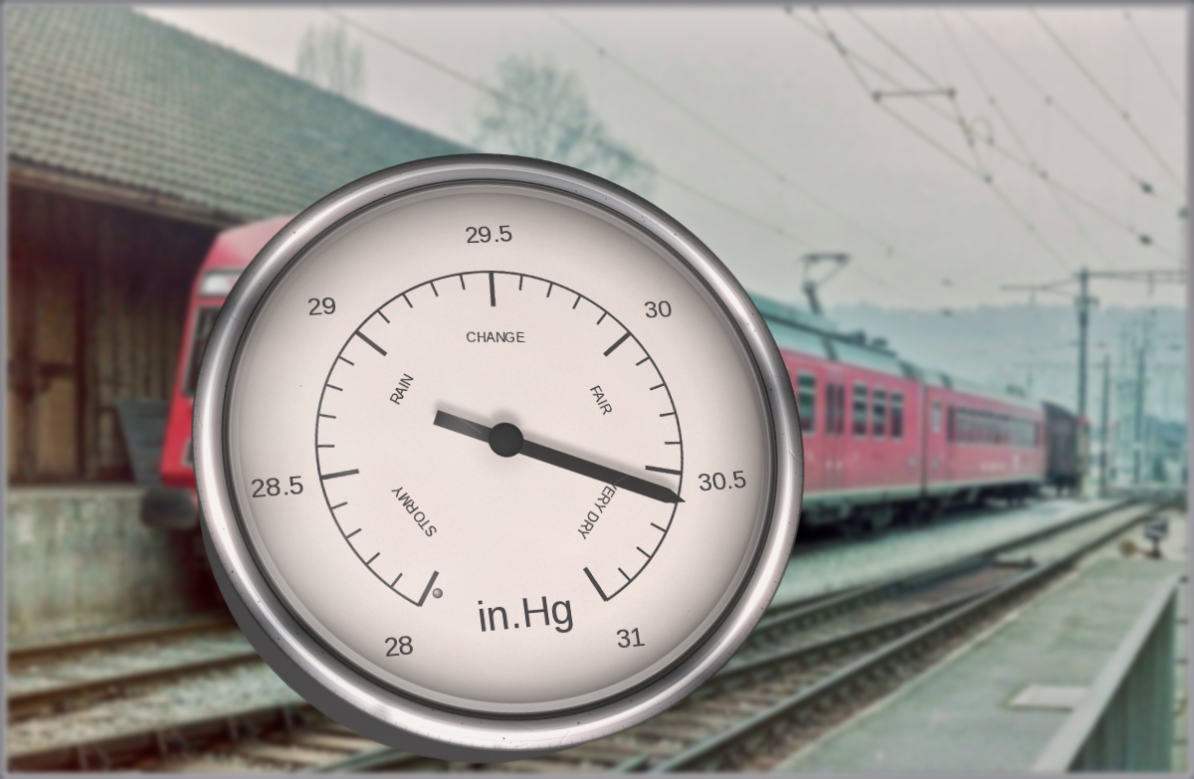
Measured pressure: 30.6 inHg
